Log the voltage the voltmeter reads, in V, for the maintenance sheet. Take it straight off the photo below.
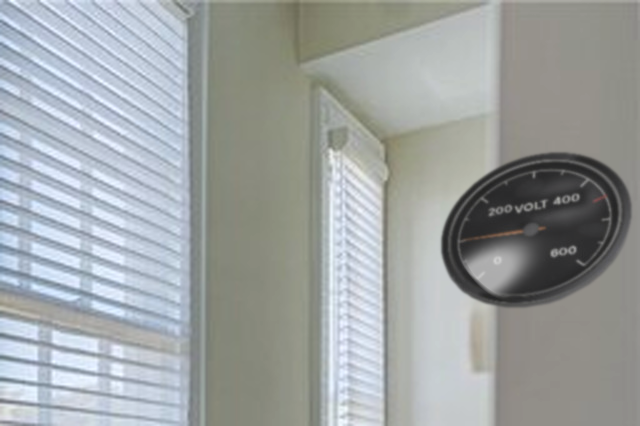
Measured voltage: 100 V
